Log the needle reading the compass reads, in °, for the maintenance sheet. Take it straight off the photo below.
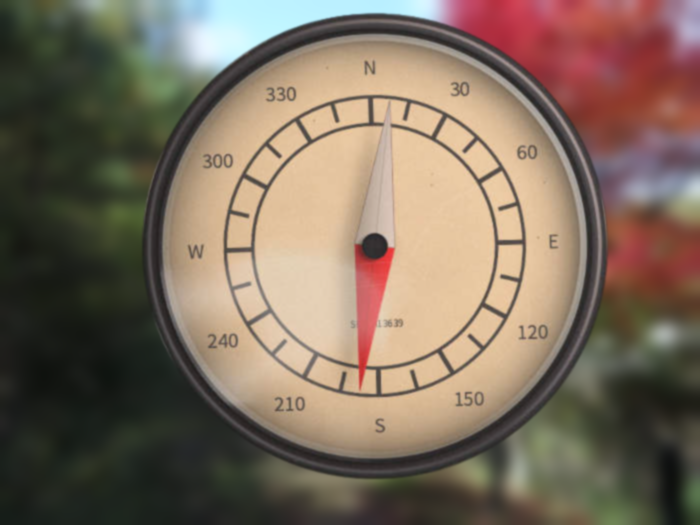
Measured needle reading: 187.5 °
